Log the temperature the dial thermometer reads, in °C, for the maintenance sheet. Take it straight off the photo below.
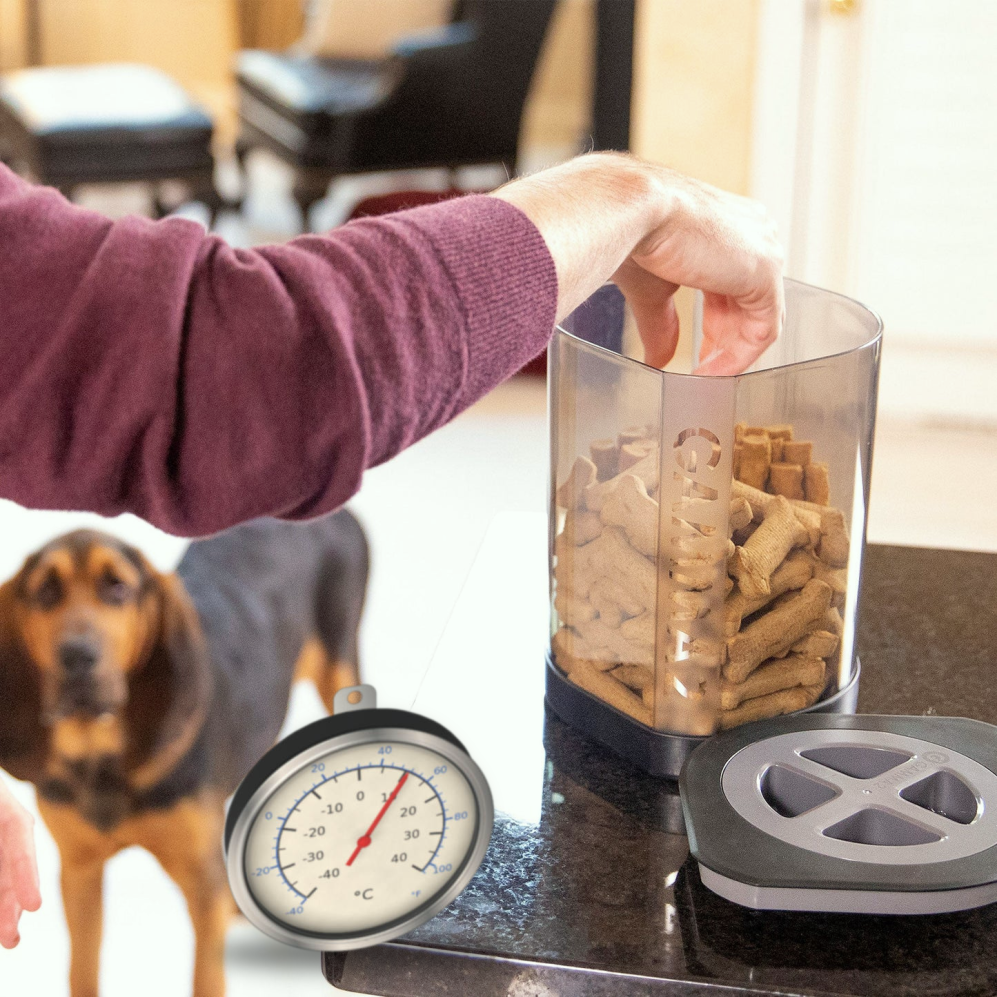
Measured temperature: 10 °C
